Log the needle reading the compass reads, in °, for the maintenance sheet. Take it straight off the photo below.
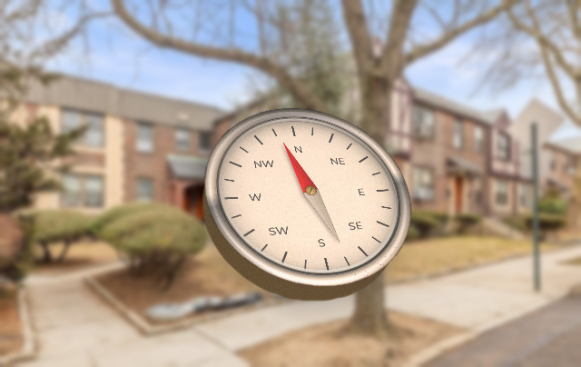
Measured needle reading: 345 °
